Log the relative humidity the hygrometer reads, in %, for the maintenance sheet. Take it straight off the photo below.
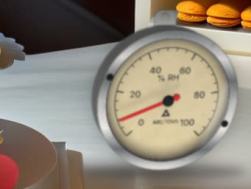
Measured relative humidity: 8 %
